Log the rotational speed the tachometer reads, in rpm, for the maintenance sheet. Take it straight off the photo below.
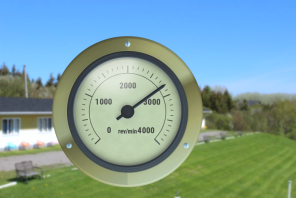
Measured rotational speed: 2800 rpm
